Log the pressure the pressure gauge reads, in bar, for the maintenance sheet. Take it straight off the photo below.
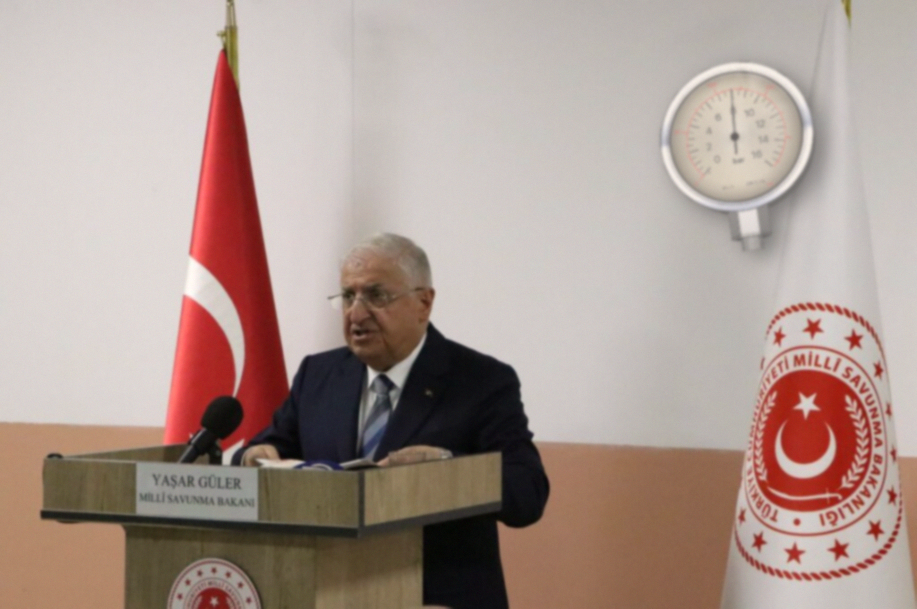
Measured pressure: 8 bar
